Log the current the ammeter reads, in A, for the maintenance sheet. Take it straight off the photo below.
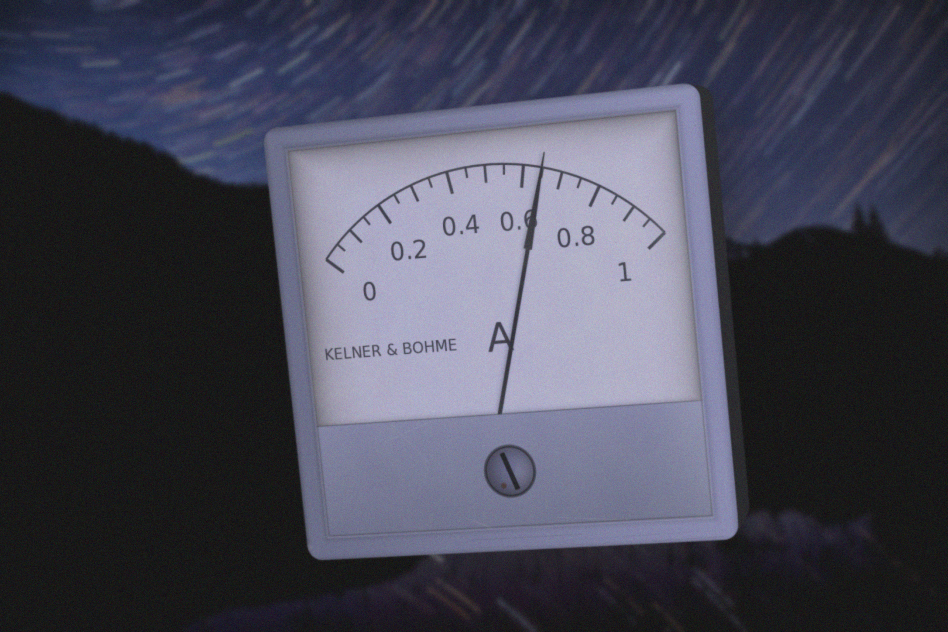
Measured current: 0.65 A
